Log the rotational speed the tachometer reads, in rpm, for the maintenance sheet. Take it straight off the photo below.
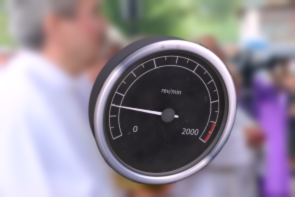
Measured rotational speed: 300 rpm
